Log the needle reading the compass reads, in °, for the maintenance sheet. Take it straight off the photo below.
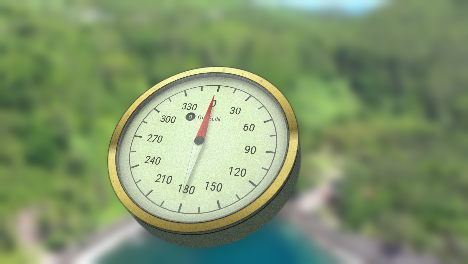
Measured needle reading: 0 °
